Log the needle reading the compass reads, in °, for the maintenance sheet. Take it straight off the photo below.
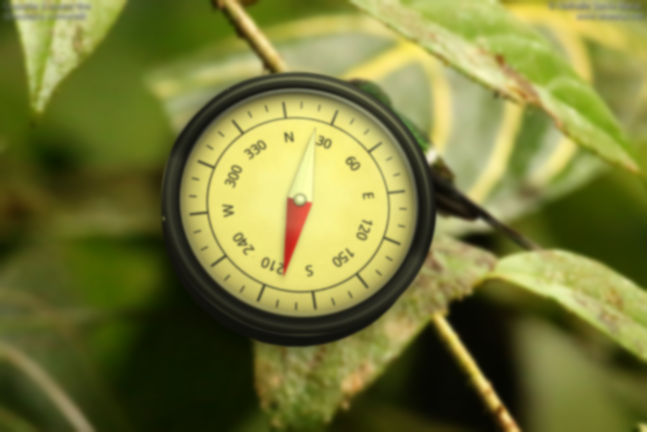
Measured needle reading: 200 °
